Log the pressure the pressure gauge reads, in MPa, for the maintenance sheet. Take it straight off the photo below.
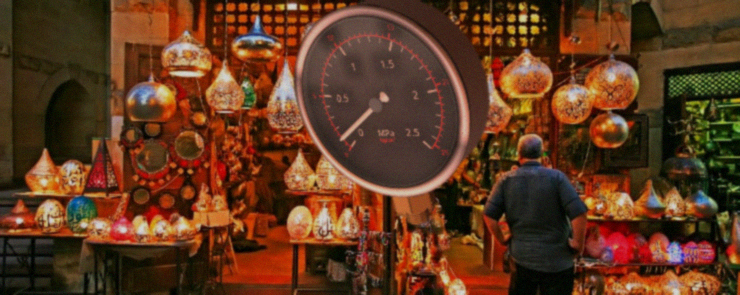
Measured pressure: 0.1 MPa
